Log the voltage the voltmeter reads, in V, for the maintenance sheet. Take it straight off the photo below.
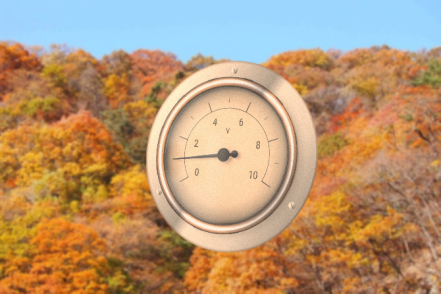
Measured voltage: 1 V
